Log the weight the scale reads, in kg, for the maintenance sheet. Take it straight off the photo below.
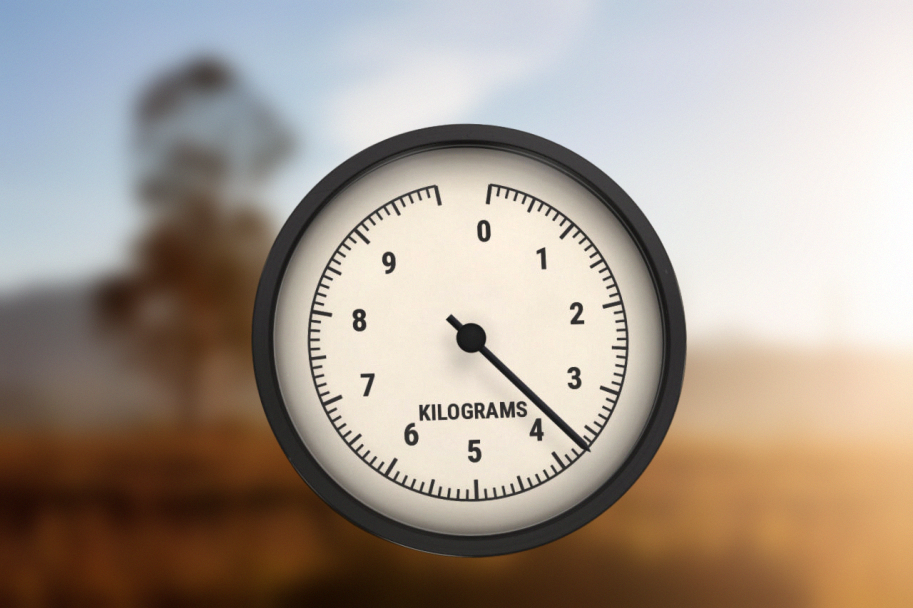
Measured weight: 3.7 kg
